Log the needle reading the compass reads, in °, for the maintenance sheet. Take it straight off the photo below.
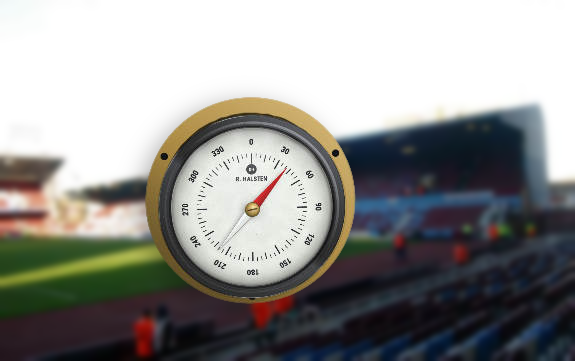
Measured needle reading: 40 °
